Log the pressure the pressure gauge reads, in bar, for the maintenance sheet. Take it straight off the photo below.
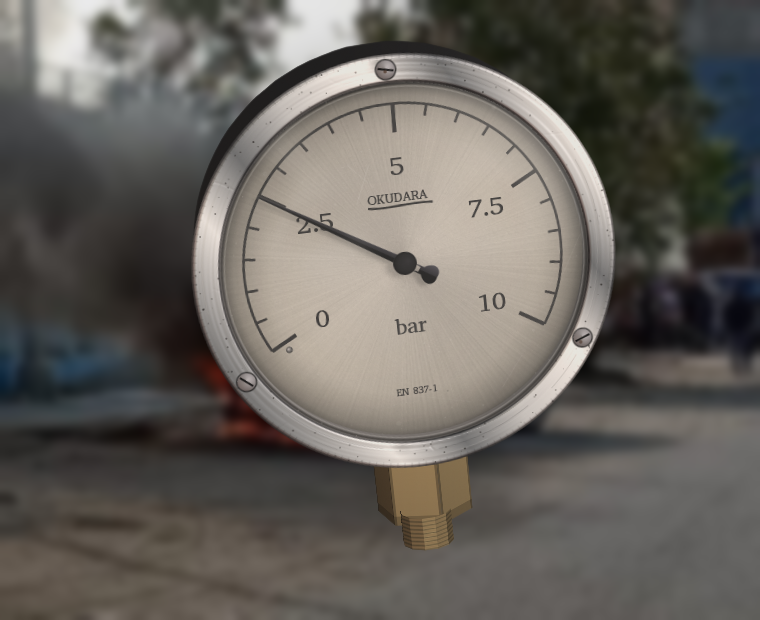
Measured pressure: 2.5 bar
